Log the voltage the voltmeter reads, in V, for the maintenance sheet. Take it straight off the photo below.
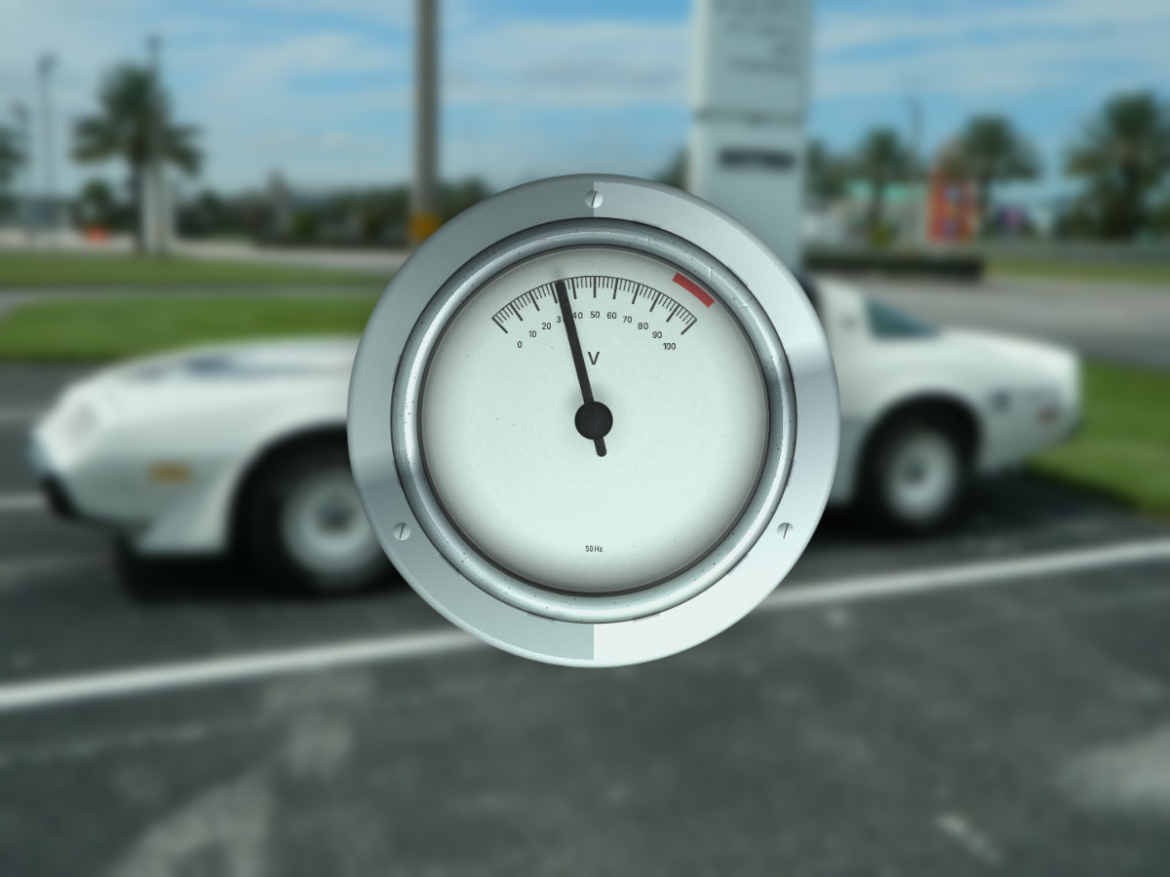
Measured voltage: 34 V
